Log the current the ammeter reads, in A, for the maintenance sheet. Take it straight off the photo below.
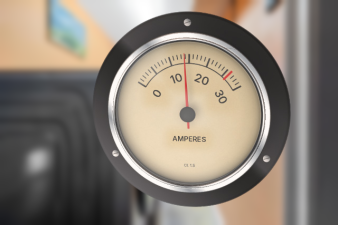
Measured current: 14 A
